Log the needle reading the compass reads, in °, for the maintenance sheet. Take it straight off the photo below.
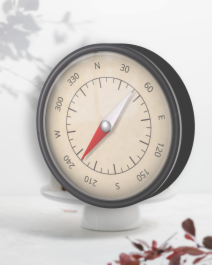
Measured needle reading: 230 °
